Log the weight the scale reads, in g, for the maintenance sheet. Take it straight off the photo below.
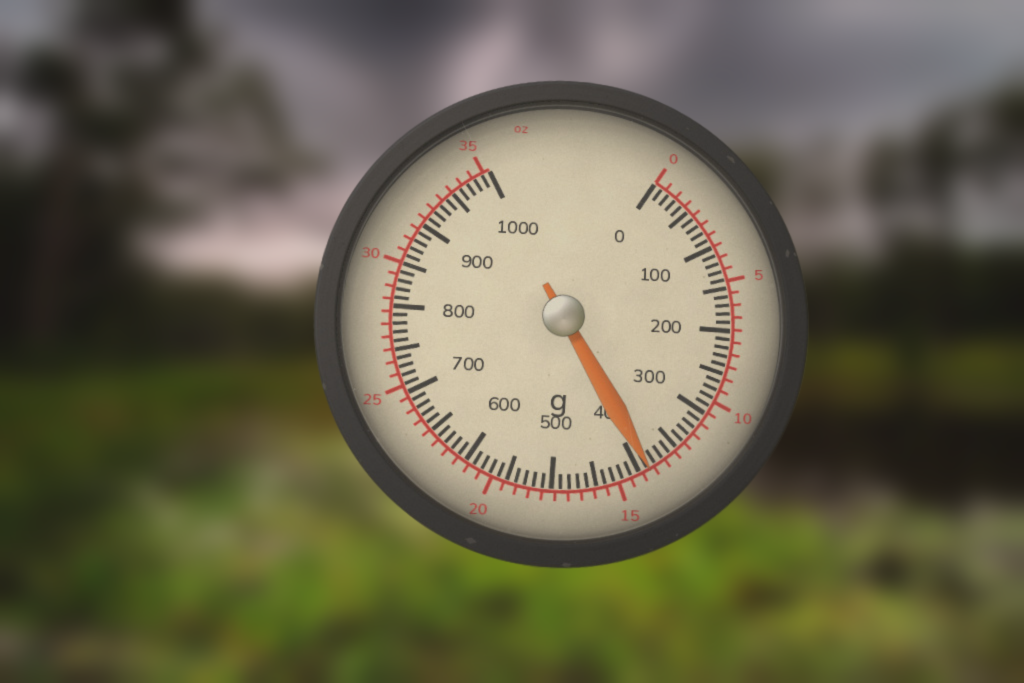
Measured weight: 390 g
